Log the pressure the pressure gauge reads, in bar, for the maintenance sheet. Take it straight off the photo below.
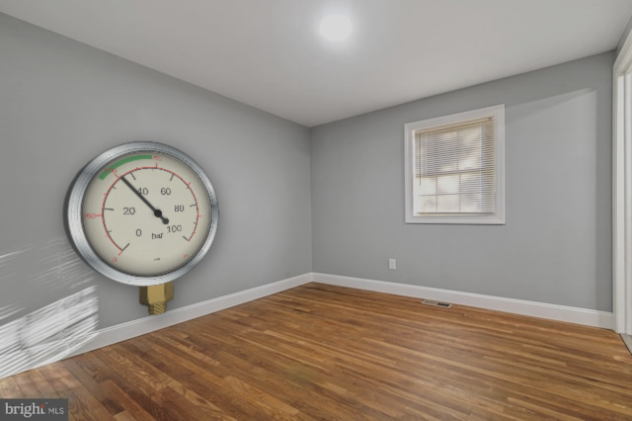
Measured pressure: 35 bar
